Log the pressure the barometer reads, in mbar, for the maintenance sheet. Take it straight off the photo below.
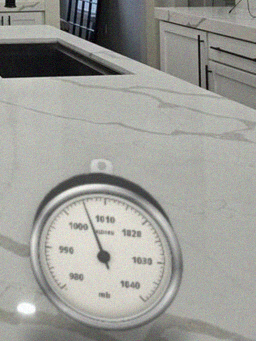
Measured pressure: 1005 mbar
